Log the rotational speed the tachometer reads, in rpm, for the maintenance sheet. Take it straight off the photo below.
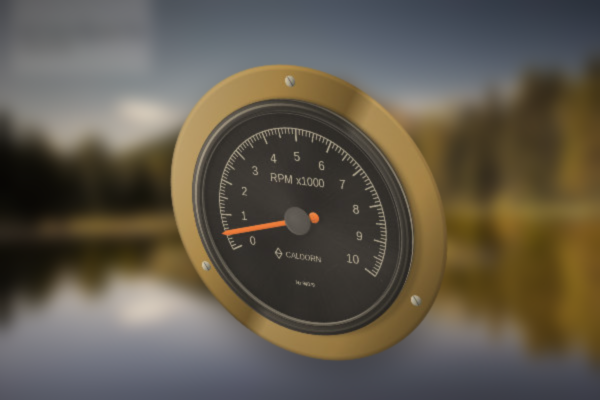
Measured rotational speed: 500 rpm
